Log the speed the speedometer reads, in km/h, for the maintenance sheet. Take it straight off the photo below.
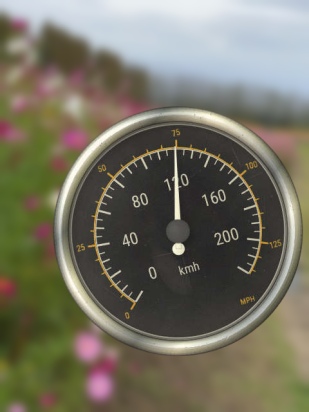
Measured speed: 120 km/h
